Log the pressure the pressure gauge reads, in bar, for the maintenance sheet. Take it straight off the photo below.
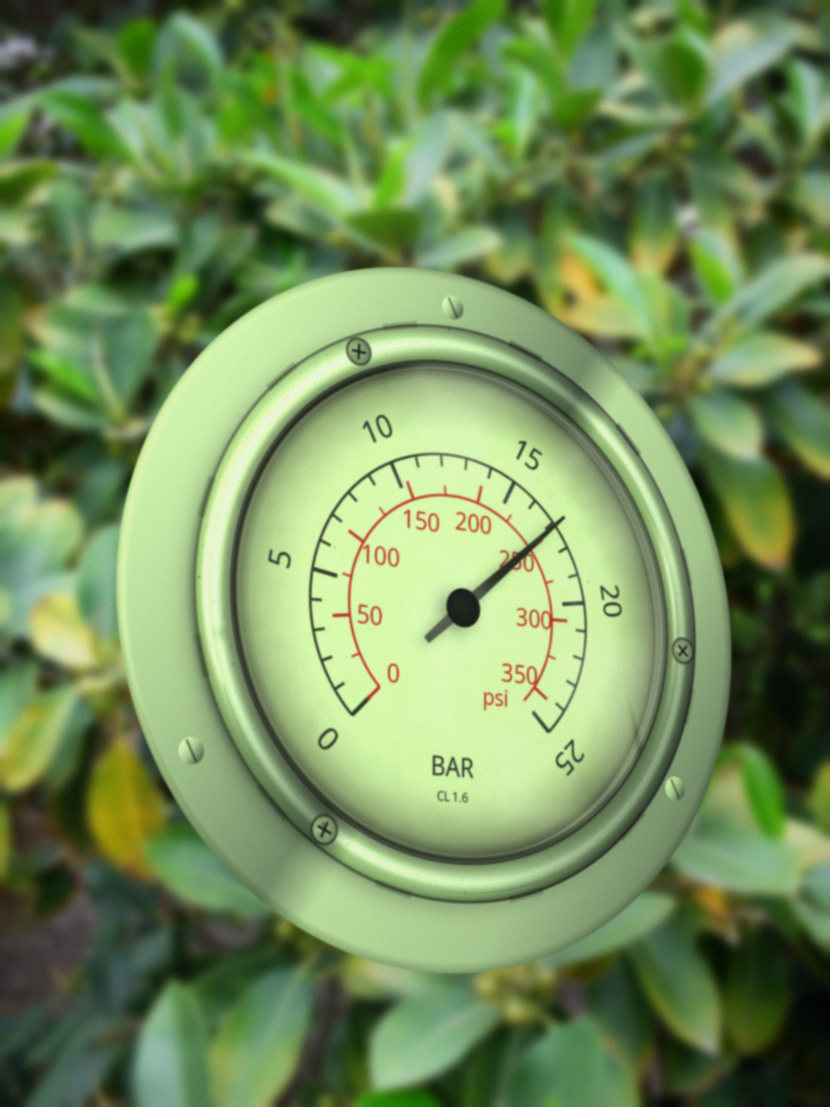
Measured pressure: 17 bar
